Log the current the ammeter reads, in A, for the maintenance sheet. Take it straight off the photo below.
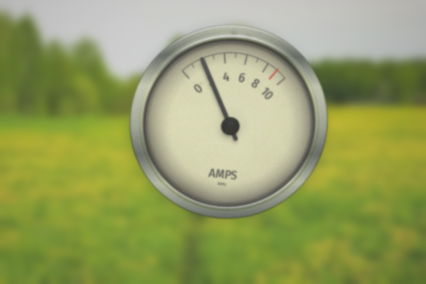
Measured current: 2 A
